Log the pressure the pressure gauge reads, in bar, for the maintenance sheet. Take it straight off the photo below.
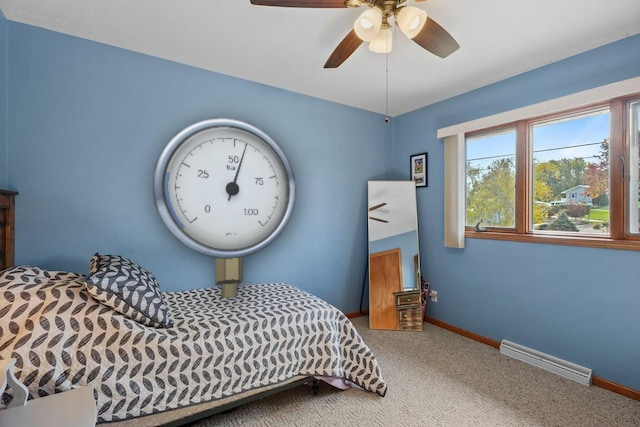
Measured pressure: 55 bar
